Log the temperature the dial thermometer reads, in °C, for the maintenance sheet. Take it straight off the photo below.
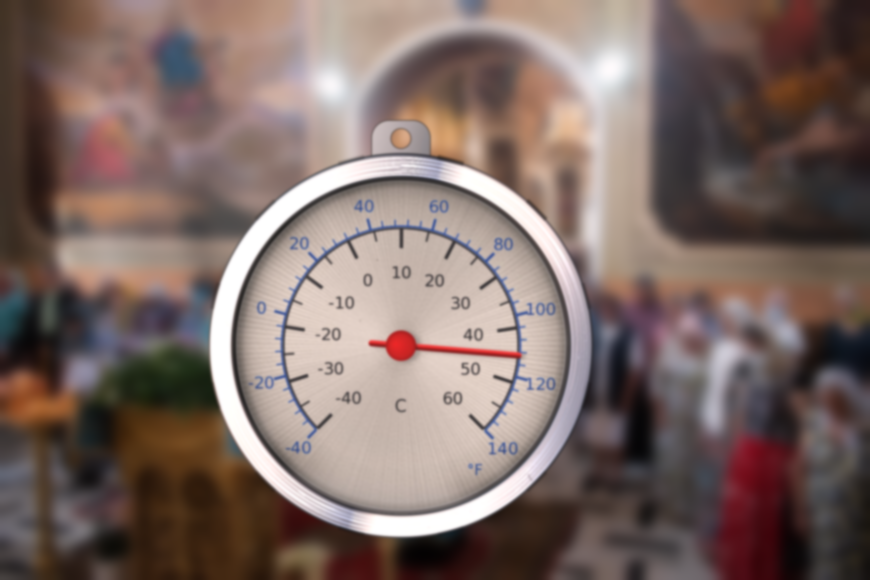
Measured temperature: 45 °C
